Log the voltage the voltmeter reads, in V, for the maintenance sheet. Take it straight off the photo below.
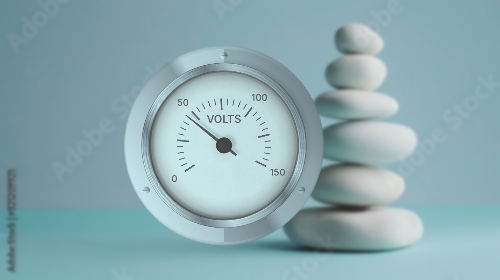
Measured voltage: 45 V
